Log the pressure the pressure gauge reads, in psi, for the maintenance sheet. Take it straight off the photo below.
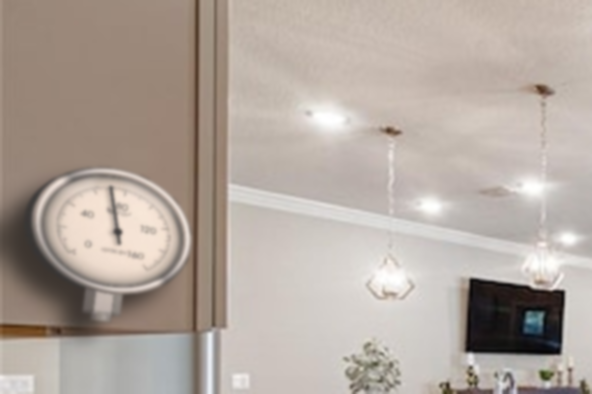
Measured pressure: 70 psi
